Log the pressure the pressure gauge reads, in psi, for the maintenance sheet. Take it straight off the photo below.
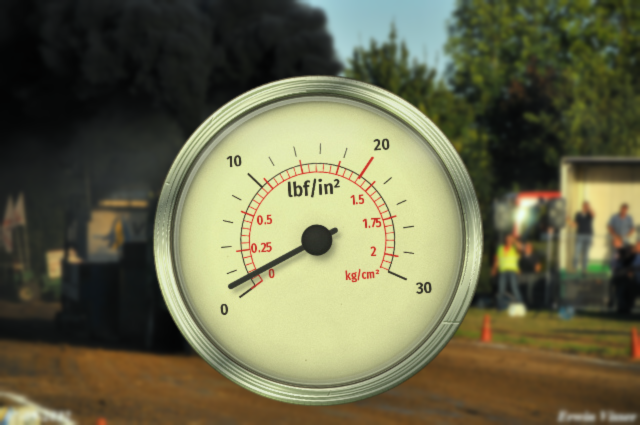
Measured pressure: 1 psi
